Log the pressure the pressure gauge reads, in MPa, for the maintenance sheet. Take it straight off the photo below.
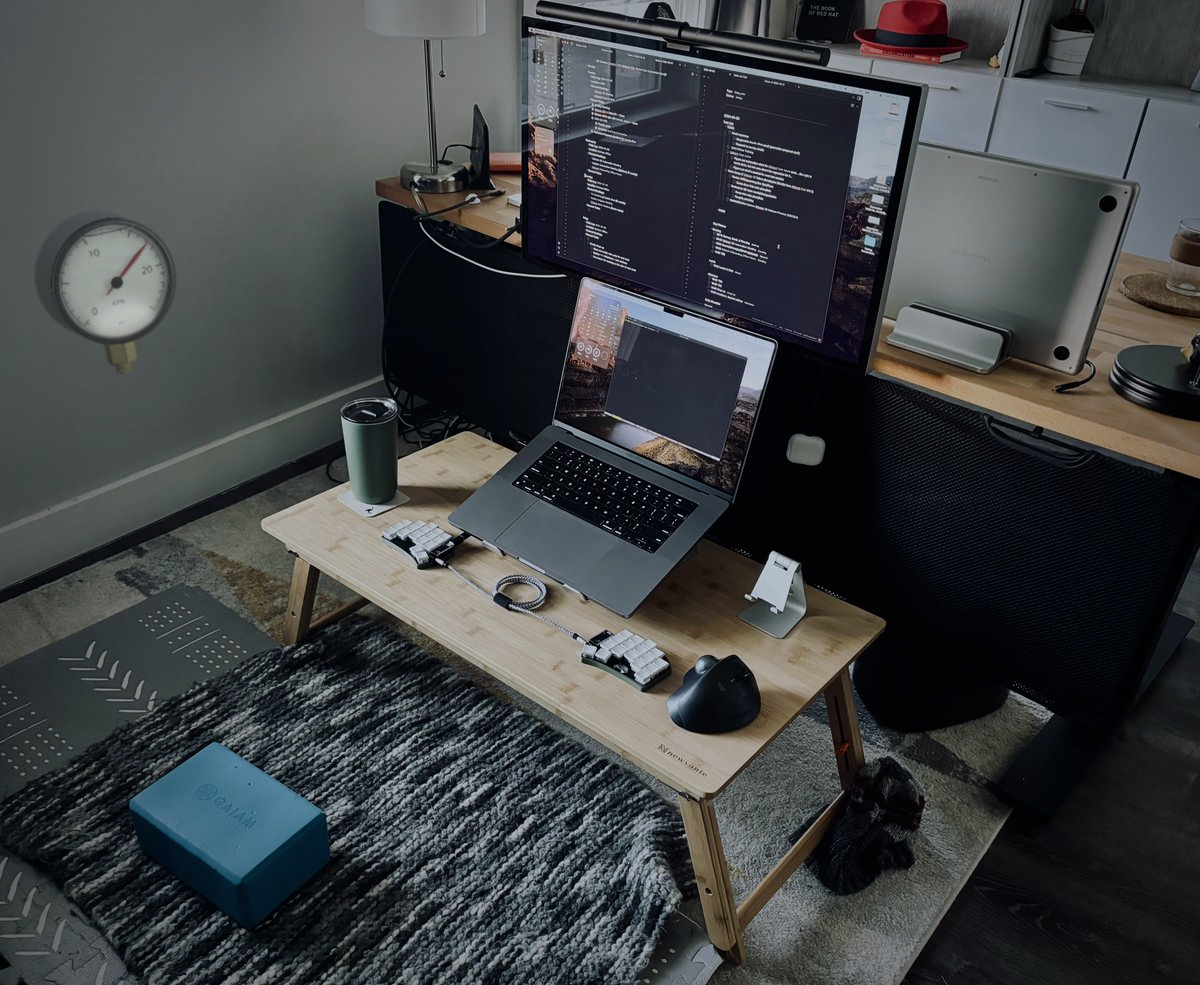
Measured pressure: 17 MPa
